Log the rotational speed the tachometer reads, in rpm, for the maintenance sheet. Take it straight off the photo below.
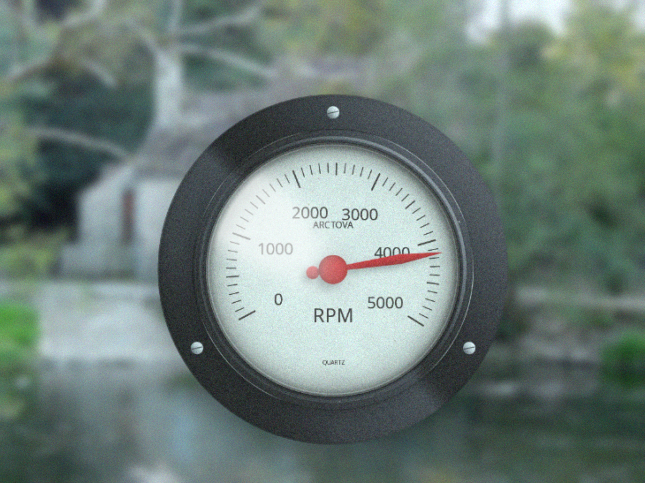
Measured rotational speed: 4150 rpm
